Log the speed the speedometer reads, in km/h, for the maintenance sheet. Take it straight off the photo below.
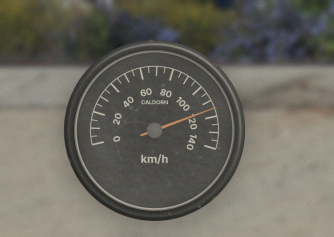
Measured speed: 115 km/h
